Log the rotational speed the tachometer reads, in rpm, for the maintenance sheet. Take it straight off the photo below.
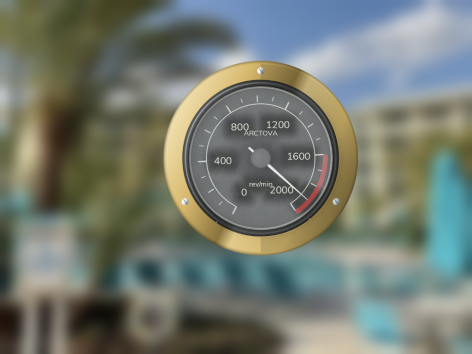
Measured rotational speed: 1900 rpm
